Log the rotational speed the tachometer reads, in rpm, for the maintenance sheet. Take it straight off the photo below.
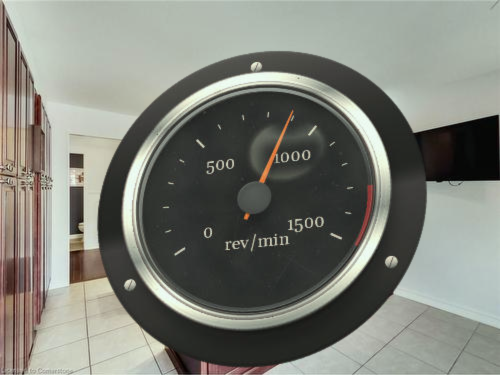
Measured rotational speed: 900 rpm
